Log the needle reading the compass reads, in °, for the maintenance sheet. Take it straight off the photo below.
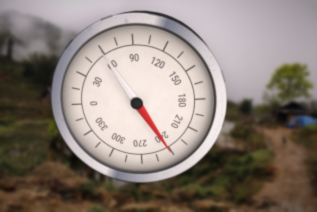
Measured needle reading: 240 °
